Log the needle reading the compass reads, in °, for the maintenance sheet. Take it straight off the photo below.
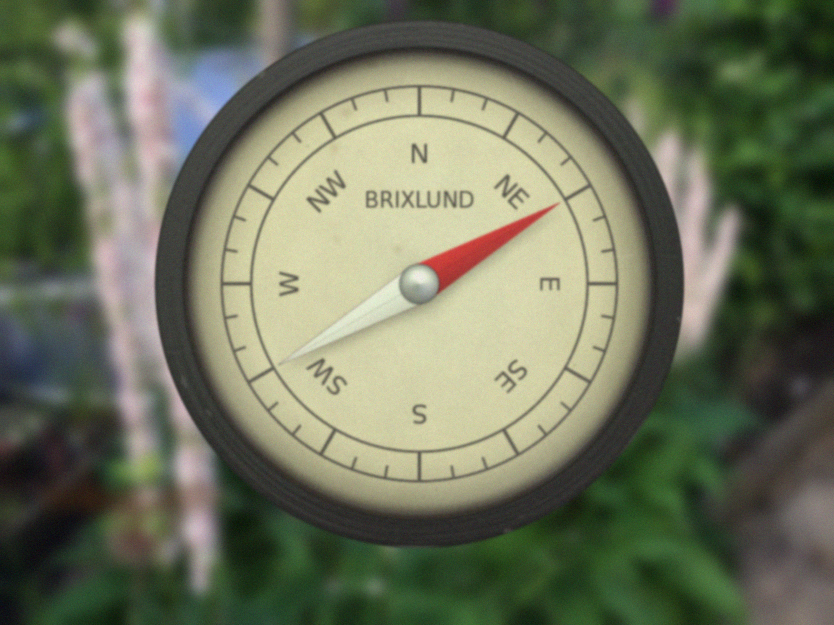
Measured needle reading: 60 °
